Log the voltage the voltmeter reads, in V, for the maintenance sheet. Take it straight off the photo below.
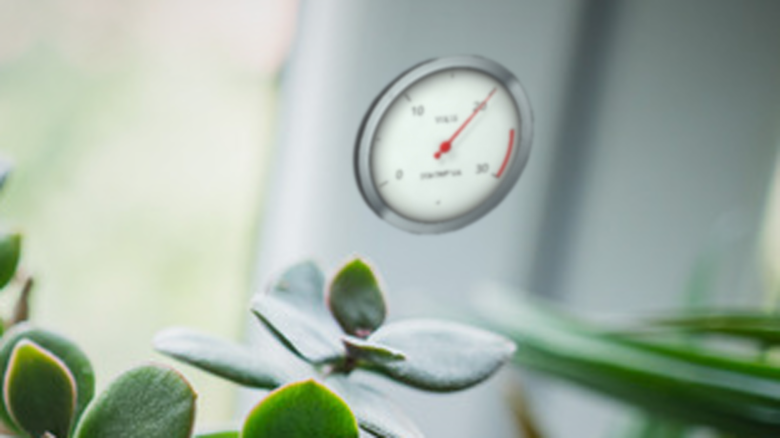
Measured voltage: 20 V
